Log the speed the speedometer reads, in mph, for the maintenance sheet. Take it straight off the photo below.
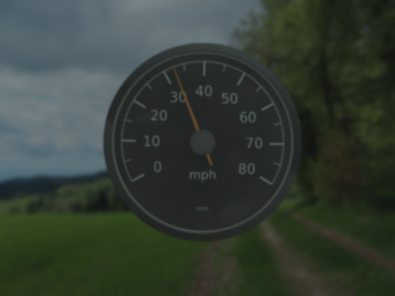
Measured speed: 32.5 mph
